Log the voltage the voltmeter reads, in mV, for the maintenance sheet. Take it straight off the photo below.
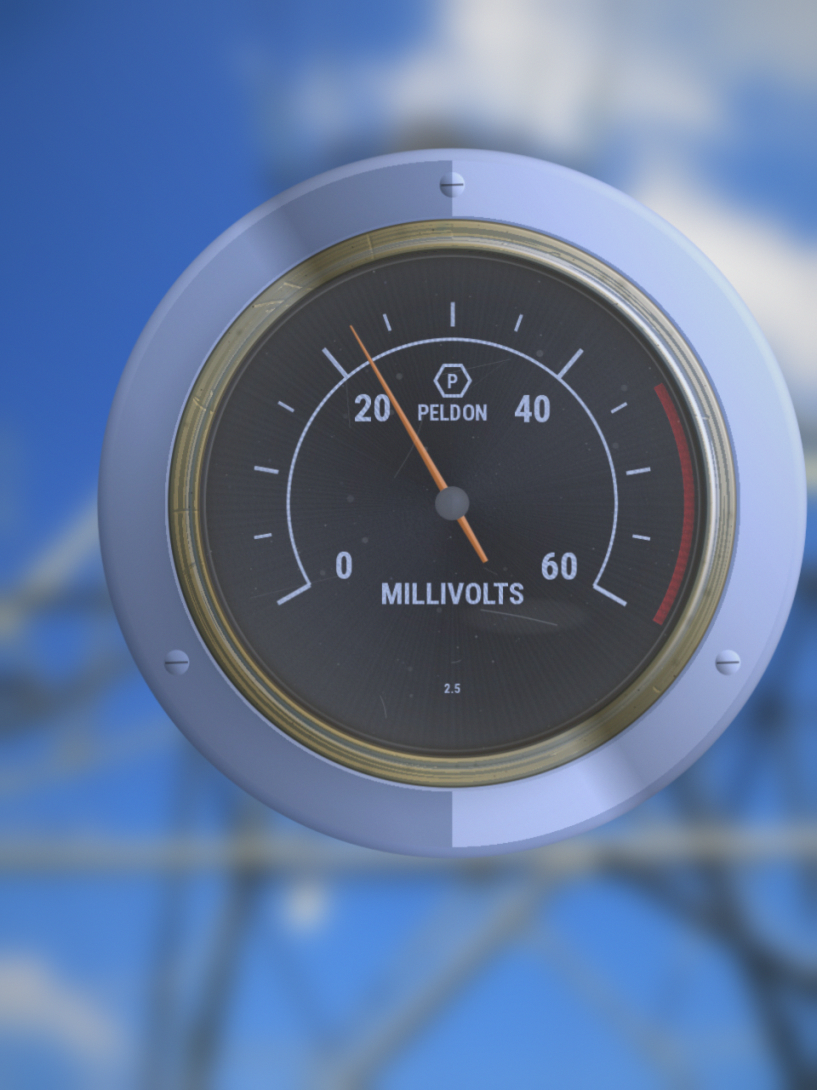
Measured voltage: 22.5 mV
